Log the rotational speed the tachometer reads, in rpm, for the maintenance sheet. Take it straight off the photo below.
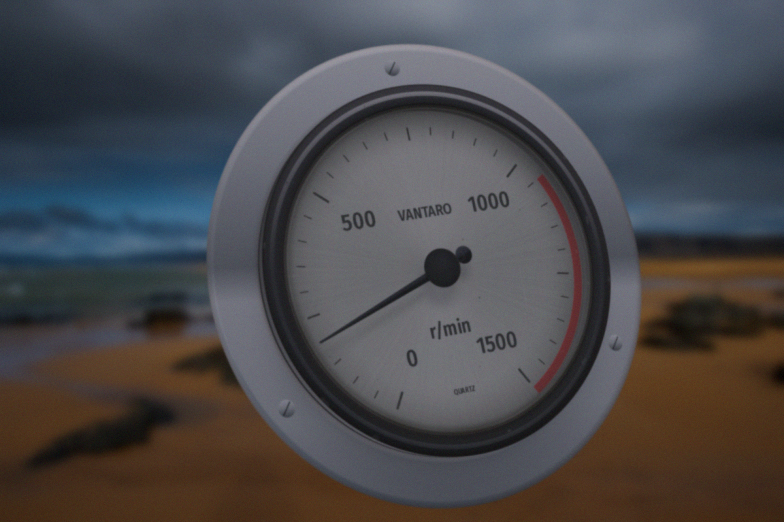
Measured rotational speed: 200 rpm
